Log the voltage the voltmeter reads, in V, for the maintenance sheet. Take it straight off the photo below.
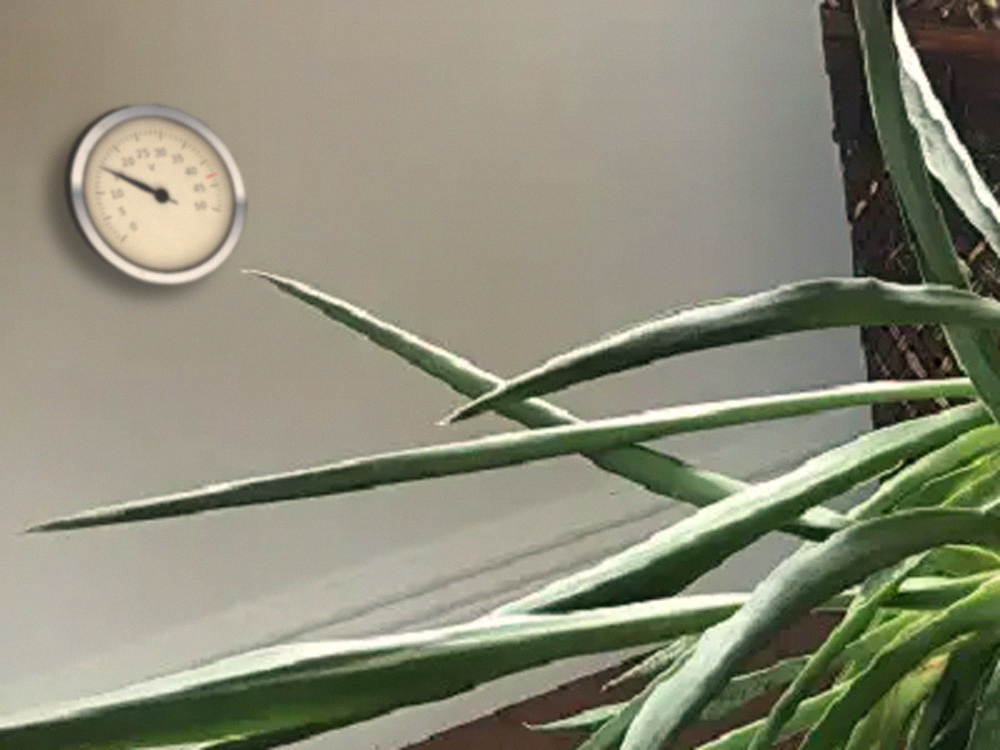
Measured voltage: 15 V
